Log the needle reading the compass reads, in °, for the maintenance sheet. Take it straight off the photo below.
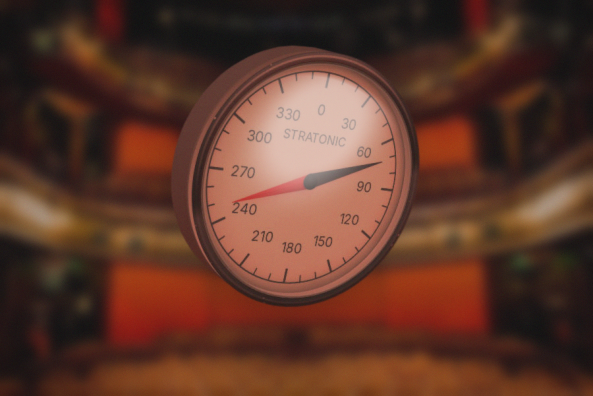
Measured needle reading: 250 °
